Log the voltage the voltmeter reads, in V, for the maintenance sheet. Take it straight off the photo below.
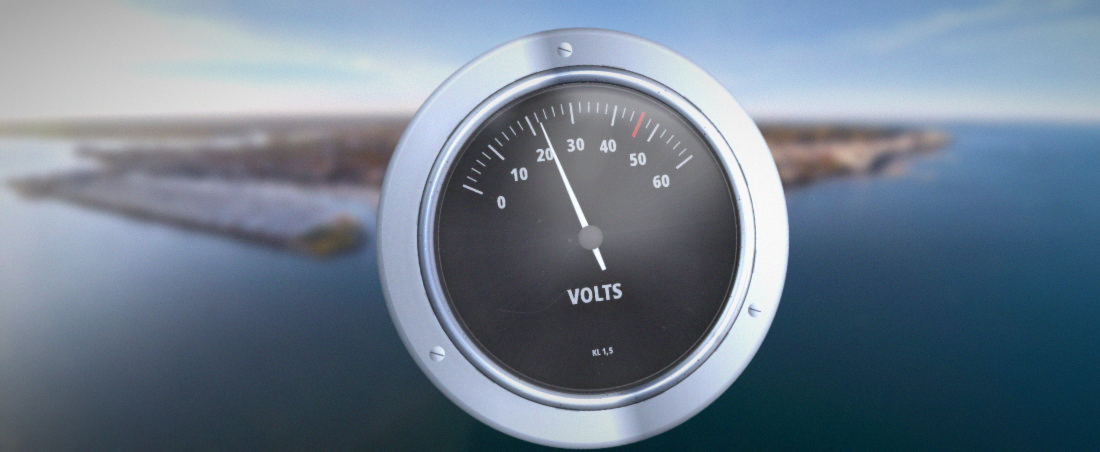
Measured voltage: 22 V
